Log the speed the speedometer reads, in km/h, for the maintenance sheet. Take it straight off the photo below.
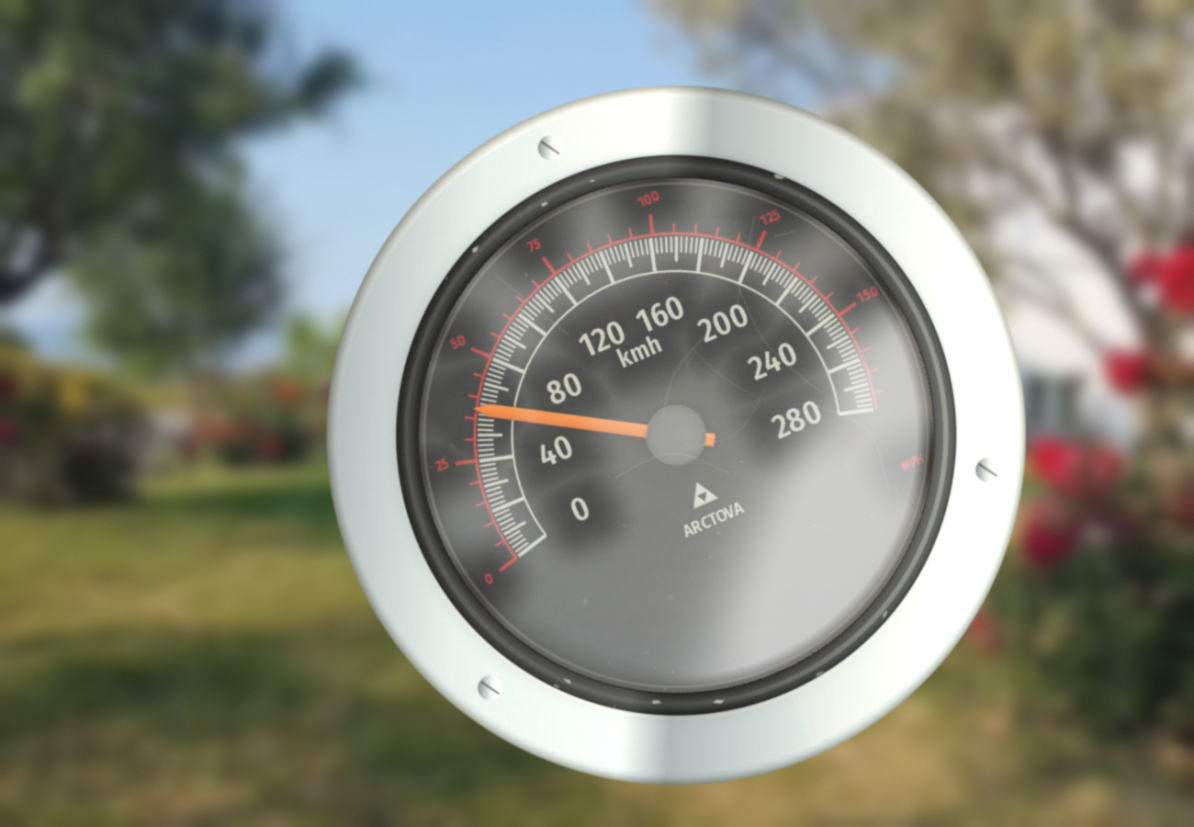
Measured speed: 60 km/h
